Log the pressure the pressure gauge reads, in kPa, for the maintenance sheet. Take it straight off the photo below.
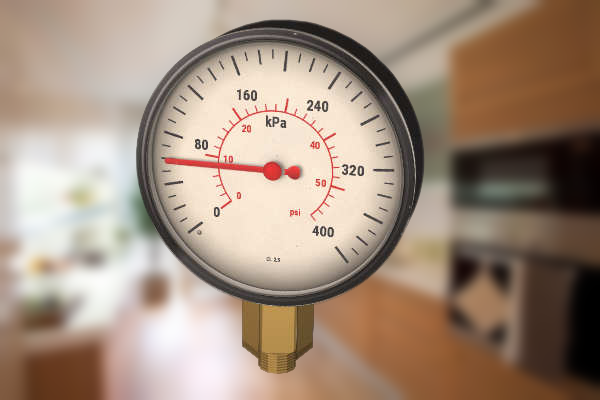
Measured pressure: 60 kPa
